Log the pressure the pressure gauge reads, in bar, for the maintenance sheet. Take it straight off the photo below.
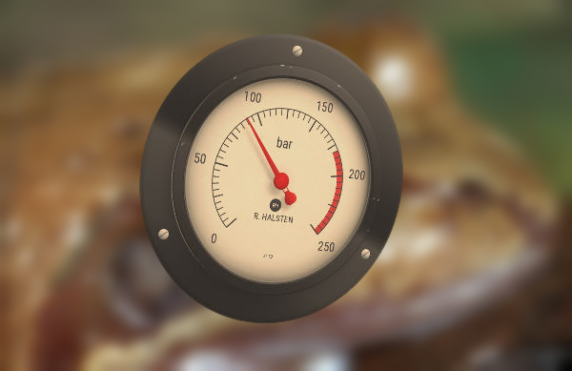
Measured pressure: 90 bar
